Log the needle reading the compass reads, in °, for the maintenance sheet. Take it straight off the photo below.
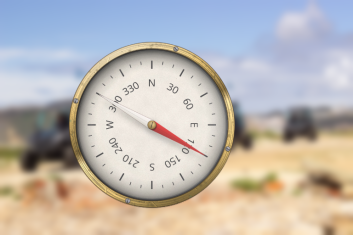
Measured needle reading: 120 °
